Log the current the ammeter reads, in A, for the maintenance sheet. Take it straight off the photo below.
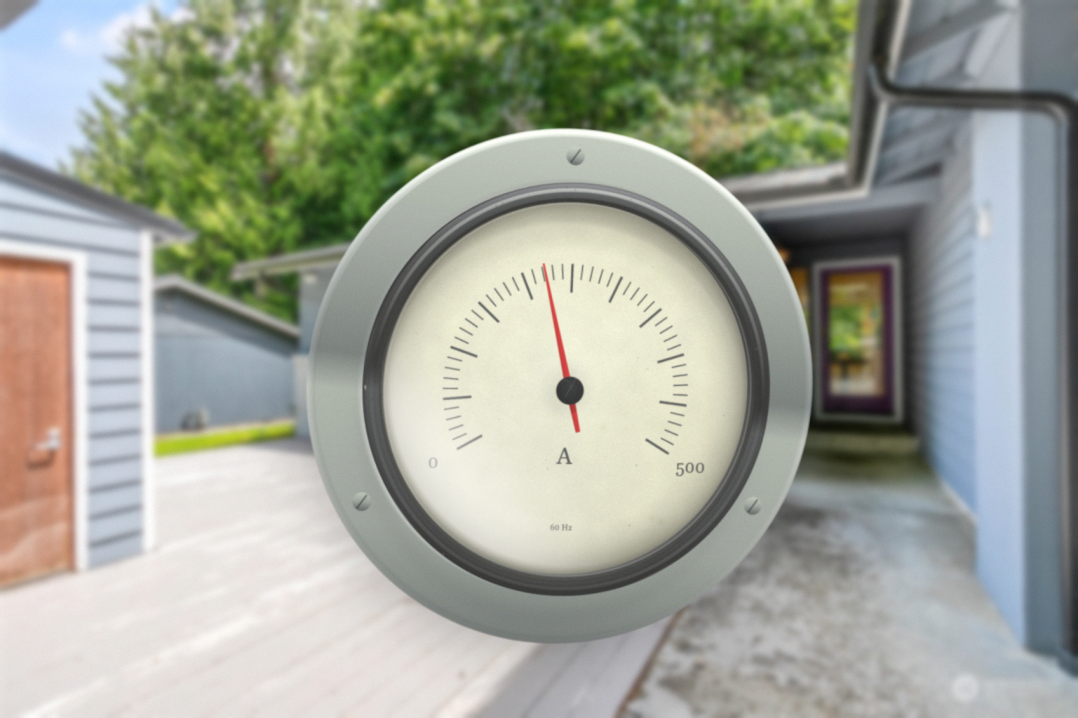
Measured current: 220 A
